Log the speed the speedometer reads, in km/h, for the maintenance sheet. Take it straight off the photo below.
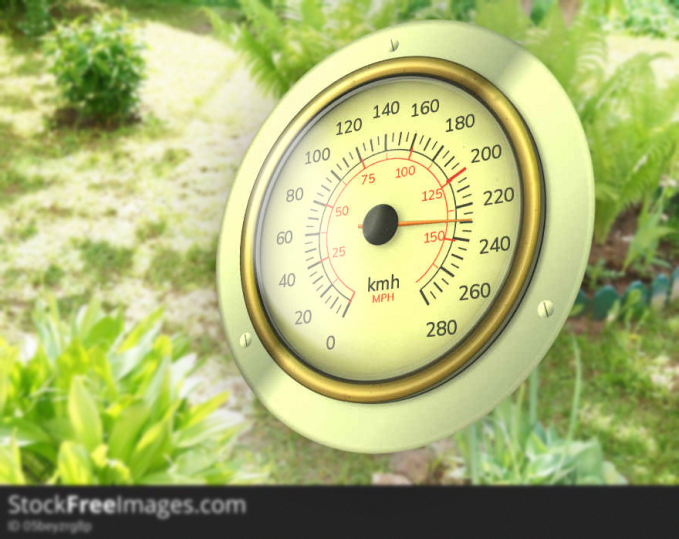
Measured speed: 230 km/h
